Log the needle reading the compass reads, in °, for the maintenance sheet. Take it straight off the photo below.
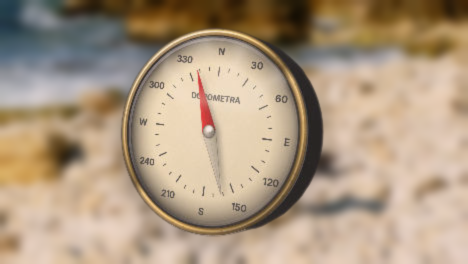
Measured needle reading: 340 °
